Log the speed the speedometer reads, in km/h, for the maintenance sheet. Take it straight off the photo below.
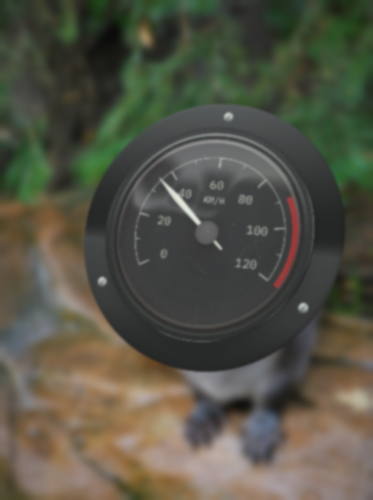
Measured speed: 35 km/h
